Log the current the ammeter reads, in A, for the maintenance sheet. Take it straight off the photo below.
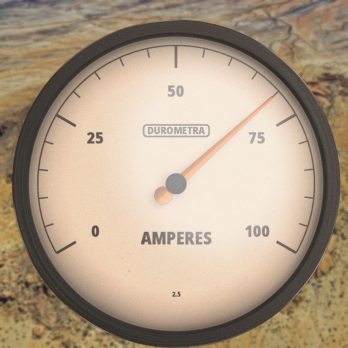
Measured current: 70 A
